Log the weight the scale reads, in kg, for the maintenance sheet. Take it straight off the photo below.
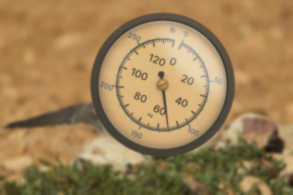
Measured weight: 55 kg
